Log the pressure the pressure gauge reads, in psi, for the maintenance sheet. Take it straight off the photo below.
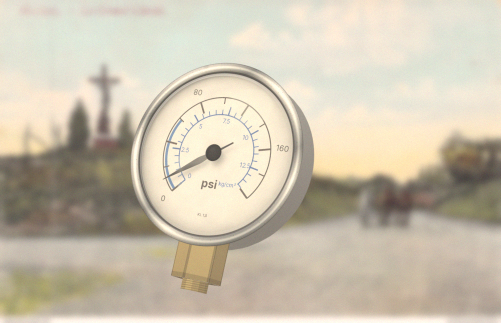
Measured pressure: 10 psi
